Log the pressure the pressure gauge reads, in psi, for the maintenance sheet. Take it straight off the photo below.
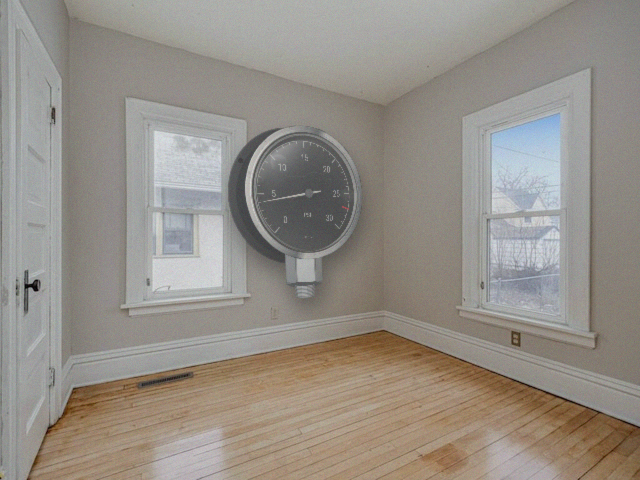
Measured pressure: 4 psi
